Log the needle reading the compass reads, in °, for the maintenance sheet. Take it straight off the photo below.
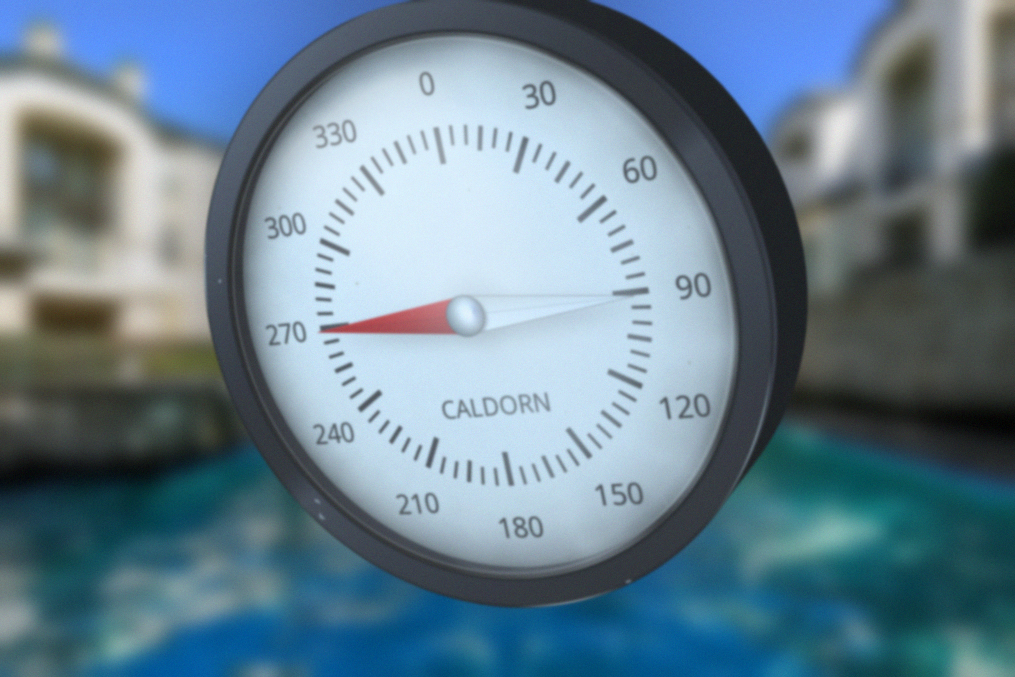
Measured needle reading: 270 °
